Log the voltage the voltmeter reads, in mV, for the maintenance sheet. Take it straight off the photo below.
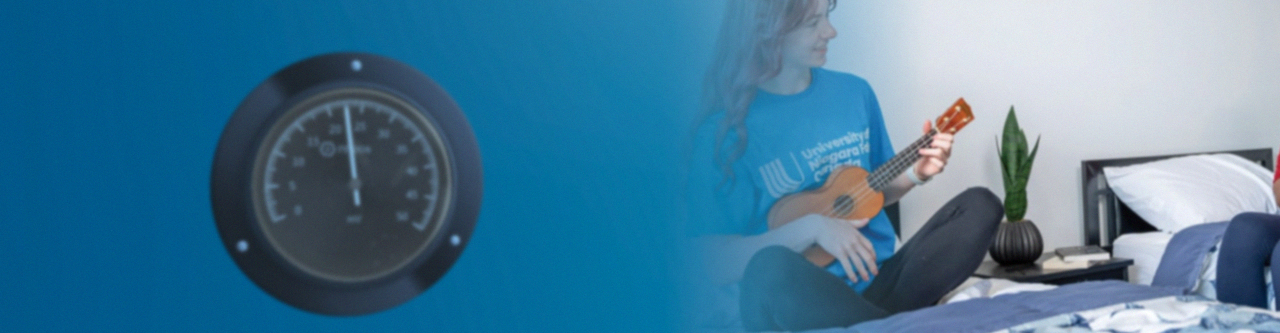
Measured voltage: 22.5 mV
